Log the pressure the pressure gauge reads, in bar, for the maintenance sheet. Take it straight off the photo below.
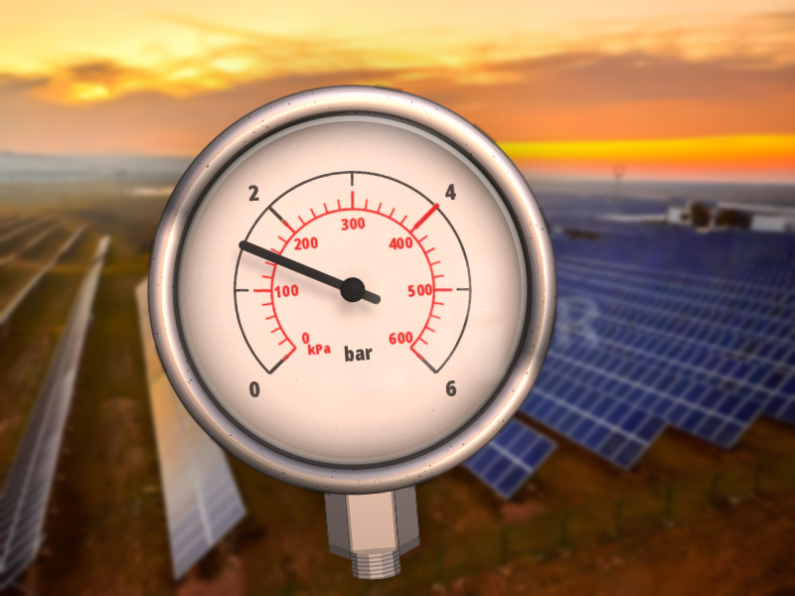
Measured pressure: 1.5 bar
